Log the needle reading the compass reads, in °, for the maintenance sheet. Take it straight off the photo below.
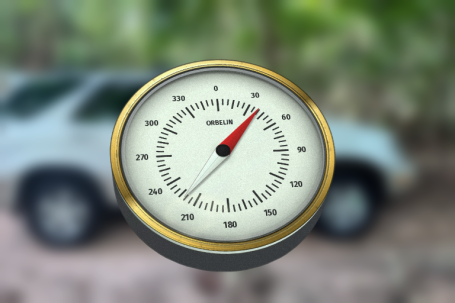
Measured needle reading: 40 °
